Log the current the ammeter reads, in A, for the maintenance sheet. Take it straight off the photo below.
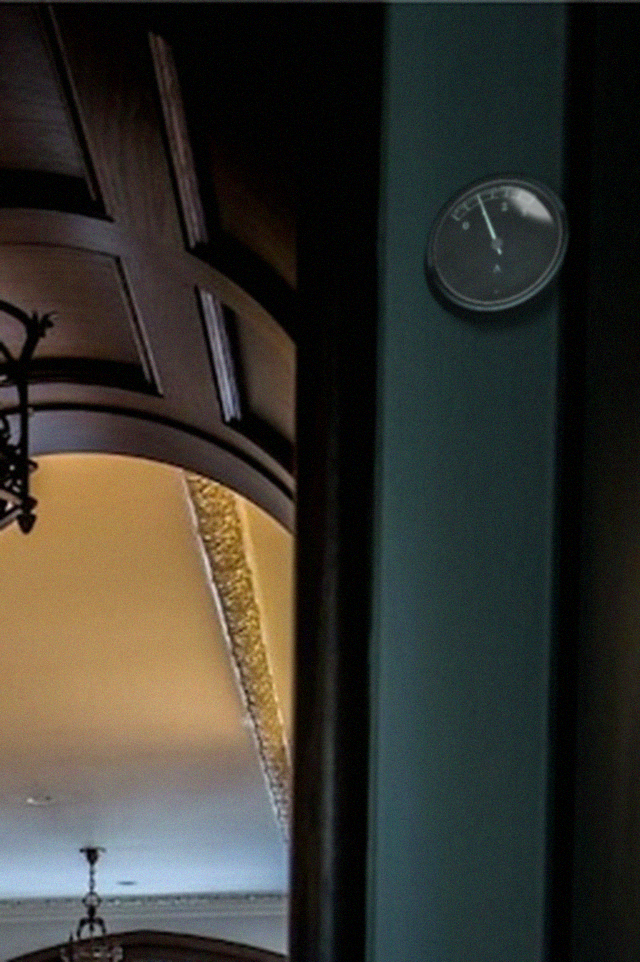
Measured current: 1 A
